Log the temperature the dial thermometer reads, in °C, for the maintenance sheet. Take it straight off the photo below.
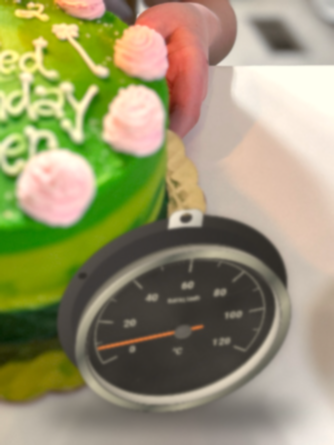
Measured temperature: 10 °C
